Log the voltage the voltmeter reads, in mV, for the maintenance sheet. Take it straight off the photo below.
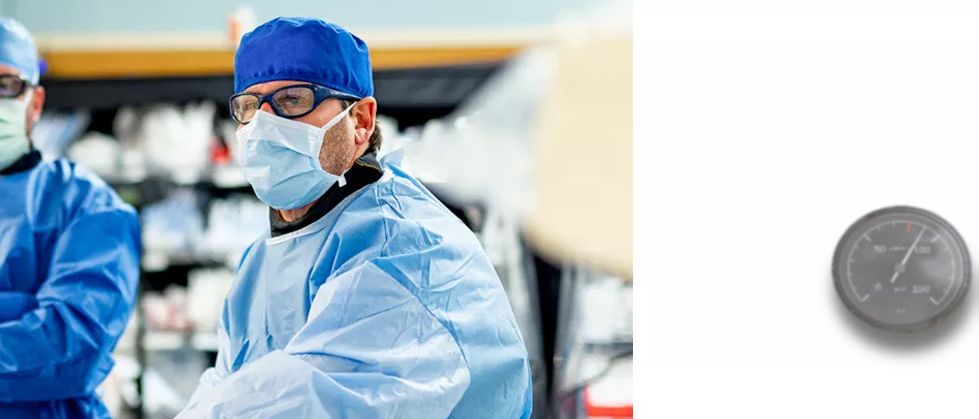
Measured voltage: 90 mV
